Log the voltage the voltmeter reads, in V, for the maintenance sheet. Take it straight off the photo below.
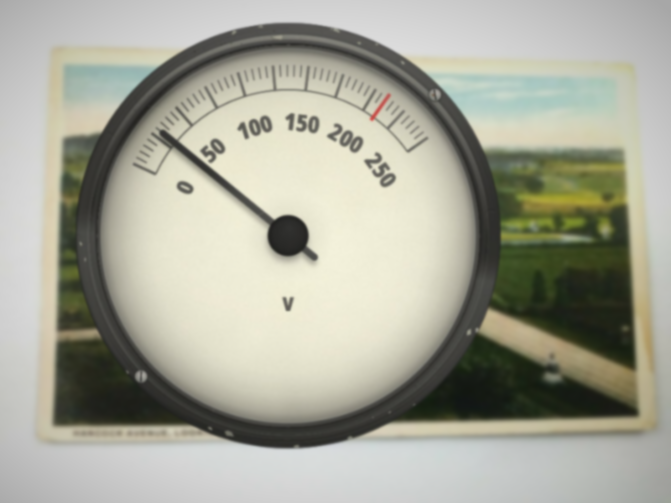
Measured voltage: 30 V
